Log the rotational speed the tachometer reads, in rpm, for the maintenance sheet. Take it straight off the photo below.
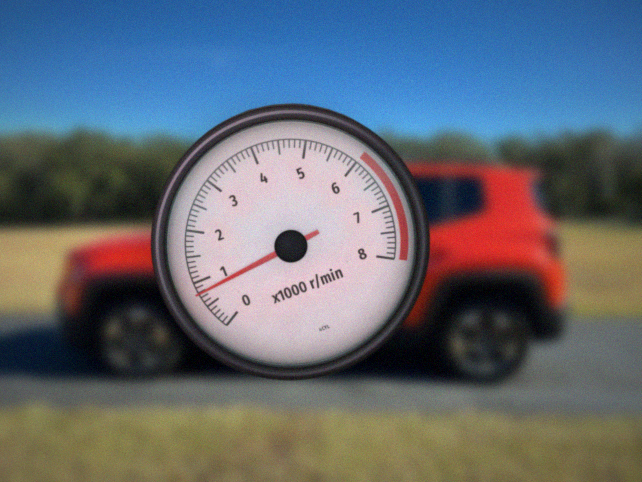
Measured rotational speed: 800 rpm
